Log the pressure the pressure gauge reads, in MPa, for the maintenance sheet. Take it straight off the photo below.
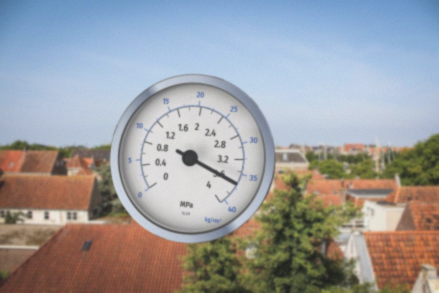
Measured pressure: 3.6 MPa
